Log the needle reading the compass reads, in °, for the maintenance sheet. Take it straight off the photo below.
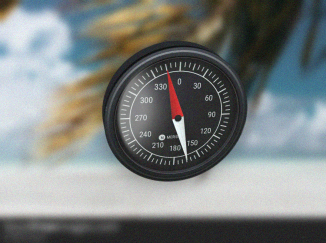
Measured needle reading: 345 °
